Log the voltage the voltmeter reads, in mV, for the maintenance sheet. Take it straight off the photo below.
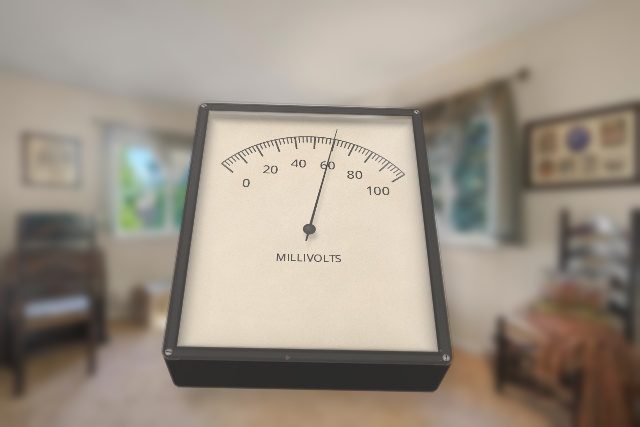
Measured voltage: 60 mV
